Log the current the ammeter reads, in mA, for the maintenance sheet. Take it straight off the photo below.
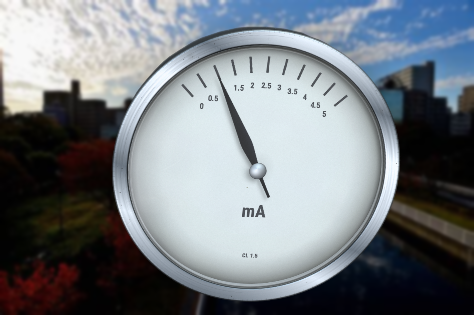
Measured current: 1 mA
